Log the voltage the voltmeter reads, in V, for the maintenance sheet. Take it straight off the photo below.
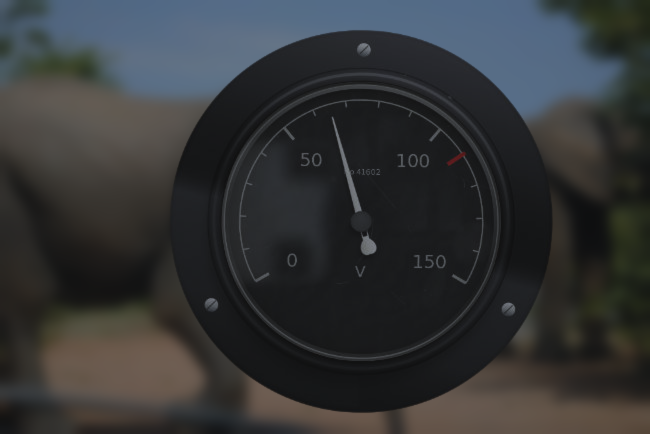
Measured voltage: 65 V
